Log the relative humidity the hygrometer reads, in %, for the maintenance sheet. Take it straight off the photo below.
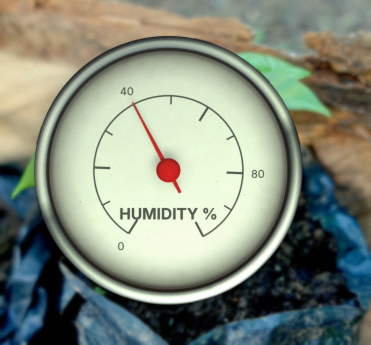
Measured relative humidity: 40 %
